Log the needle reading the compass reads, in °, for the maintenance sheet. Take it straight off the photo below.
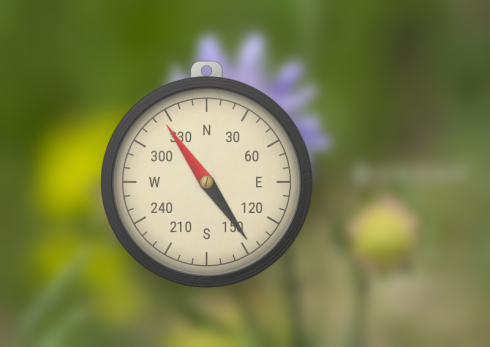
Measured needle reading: 325 °
